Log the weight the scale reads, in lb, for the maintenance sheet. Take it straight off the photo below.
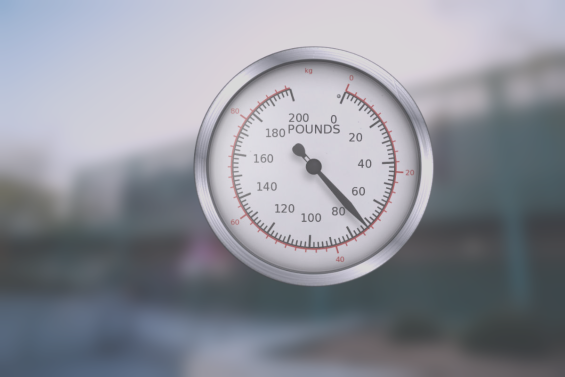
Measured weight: 72 lb
